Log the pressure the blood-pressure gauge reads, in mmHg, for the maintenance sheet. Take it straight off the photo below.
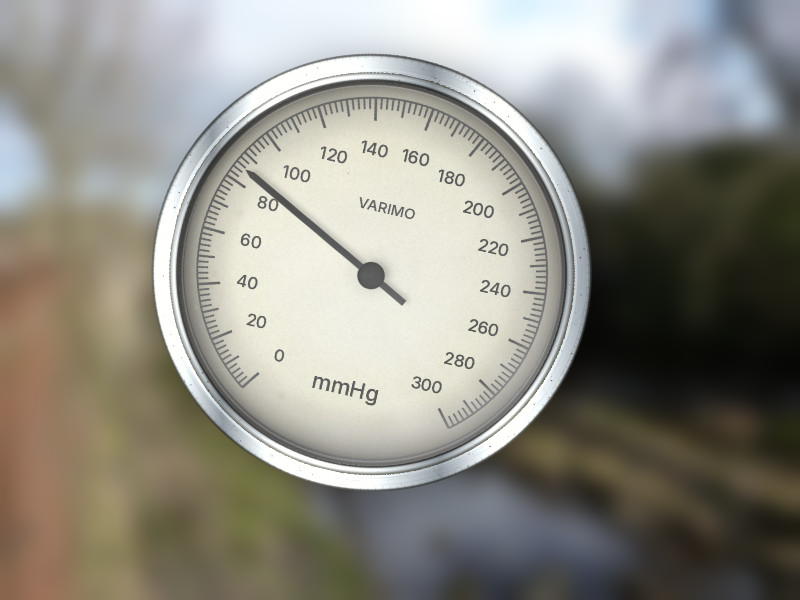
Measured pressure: 86 mmHg
